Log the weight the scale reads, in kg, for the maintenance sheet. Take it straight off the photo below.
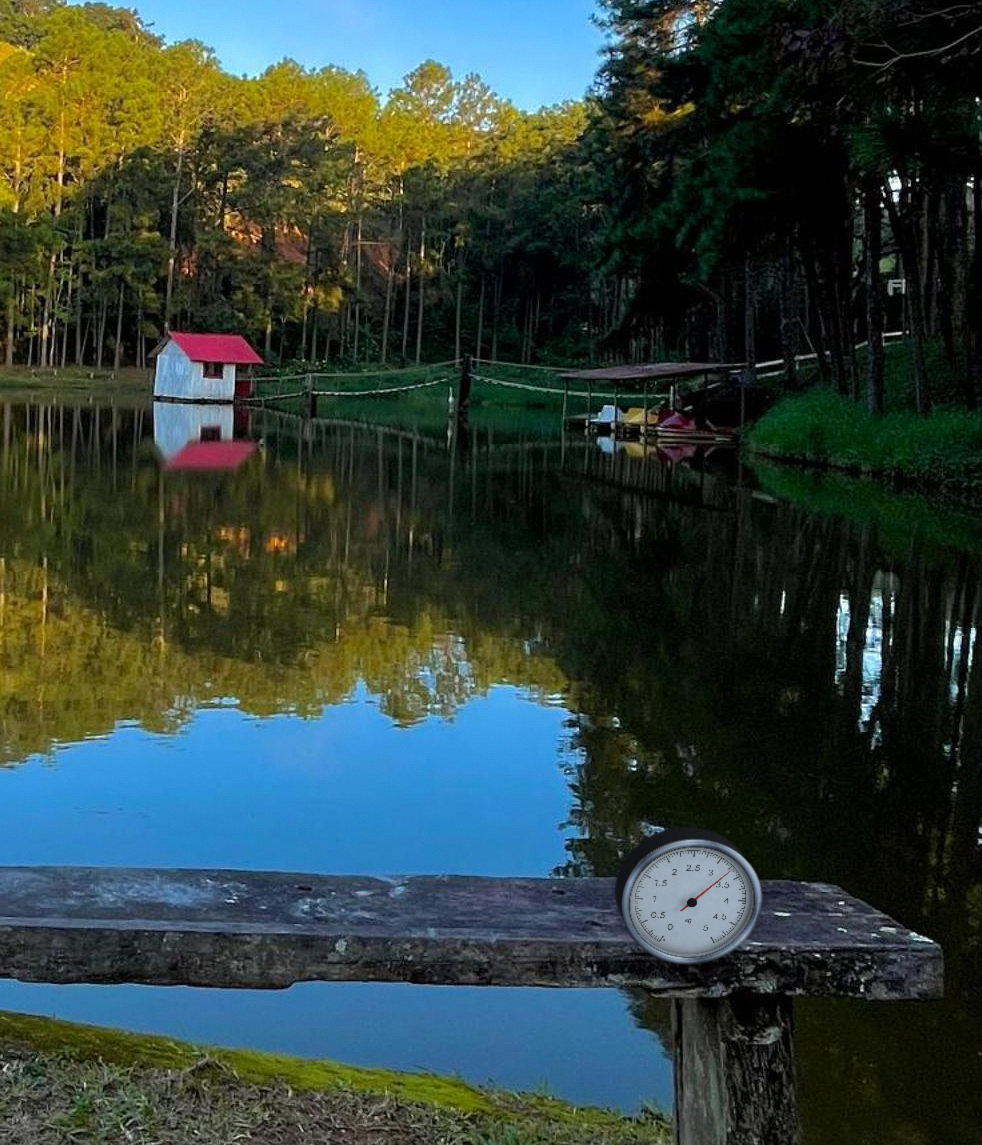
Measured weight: 3.25 kg
